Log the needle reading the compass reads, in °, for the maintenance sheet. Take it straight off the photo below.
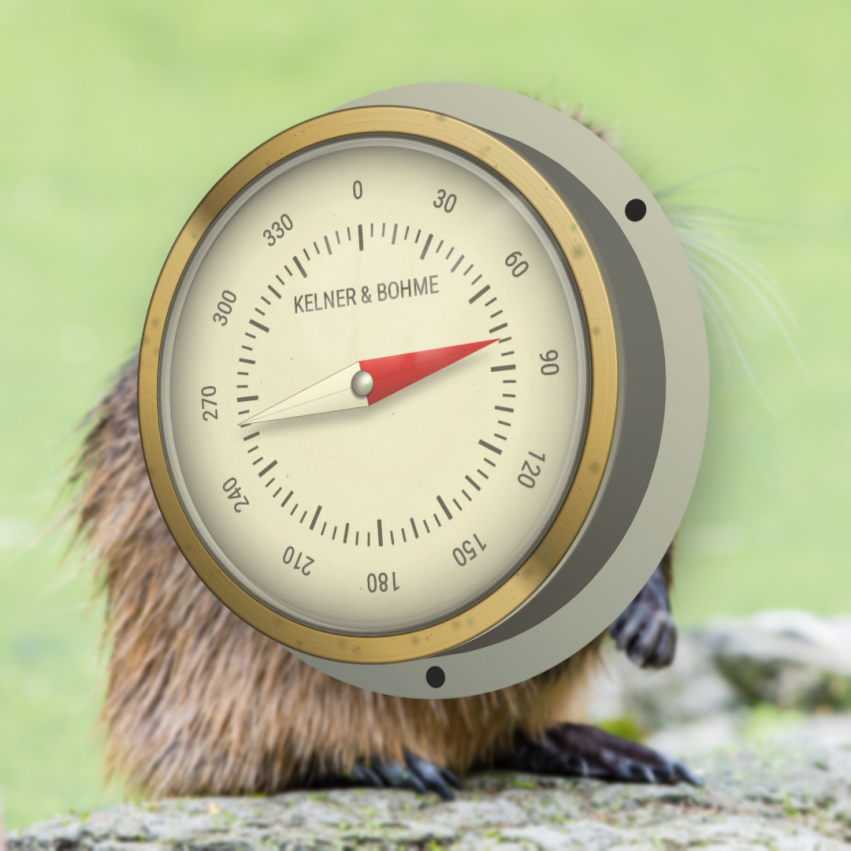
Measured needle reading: 80 °
